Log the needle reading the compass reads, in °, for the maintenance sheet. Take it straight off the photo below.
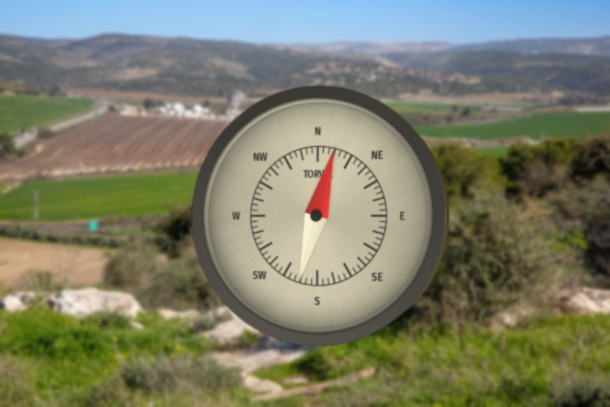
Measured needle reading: 15 °
